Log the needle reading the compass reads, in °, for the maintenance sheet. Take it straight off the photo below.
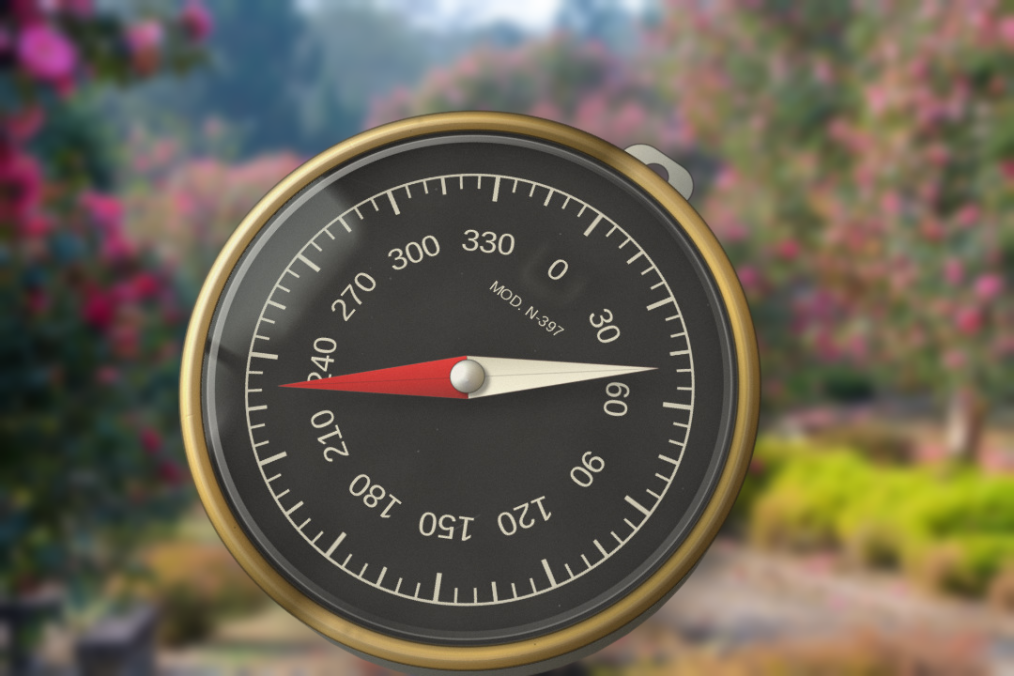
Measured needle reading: 230 °
